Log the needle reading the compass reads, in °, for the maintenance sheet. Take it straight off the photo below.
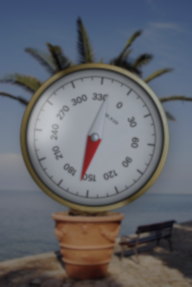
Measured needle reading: 160 °
